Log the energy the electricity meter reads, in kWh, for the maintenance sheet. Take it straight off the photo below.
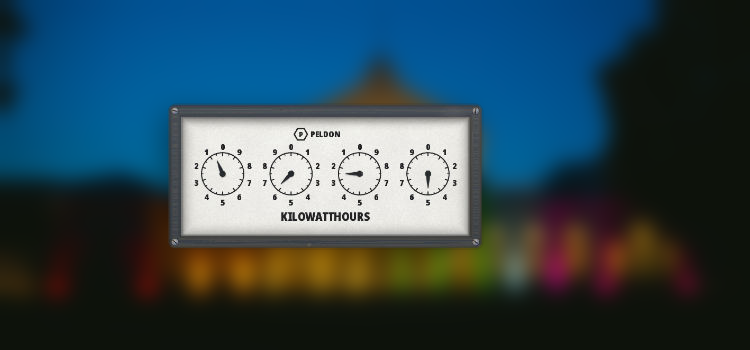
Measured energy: 625 kWh
